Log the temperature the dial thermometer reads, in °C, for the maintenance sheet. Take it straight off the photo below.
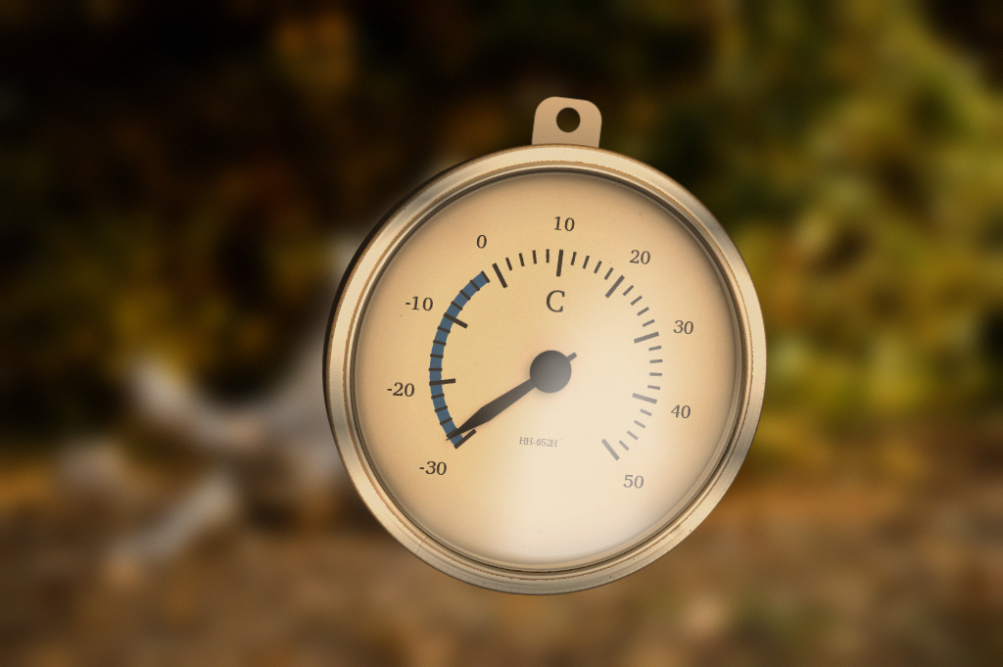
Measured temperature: -28 °C
